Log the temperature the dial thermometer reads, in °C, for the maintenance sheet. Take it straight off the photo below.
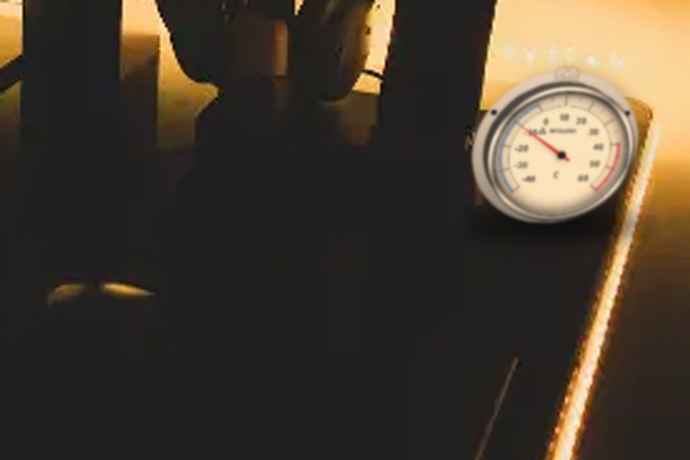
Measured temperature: -10 °C
